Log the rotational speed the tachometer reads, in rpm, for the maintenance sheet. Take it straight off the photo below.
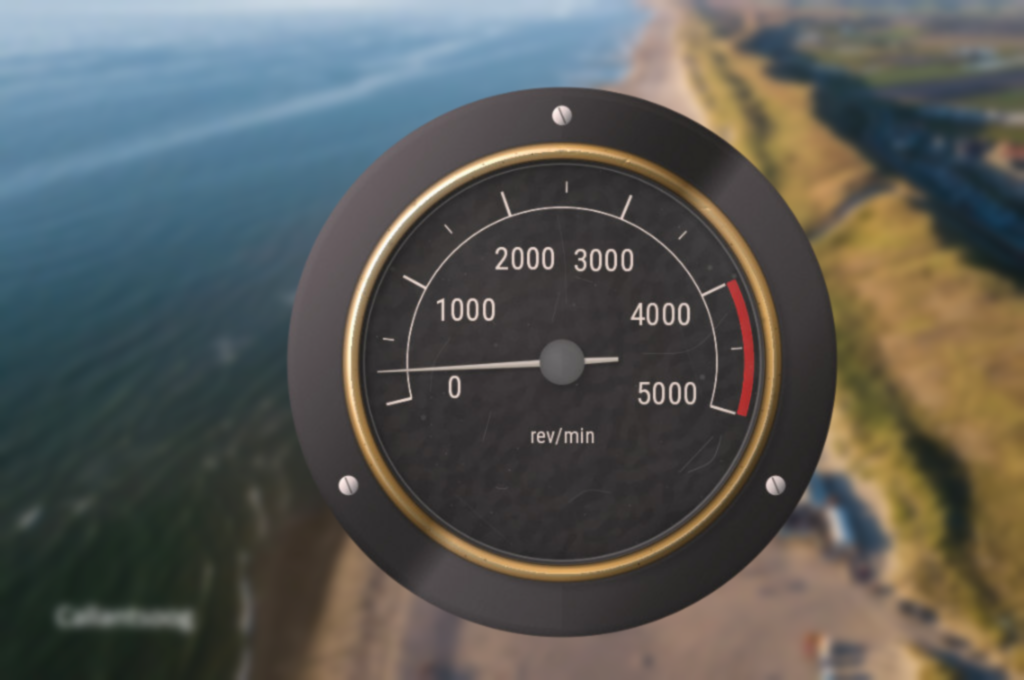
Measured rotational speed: 250 rpm
